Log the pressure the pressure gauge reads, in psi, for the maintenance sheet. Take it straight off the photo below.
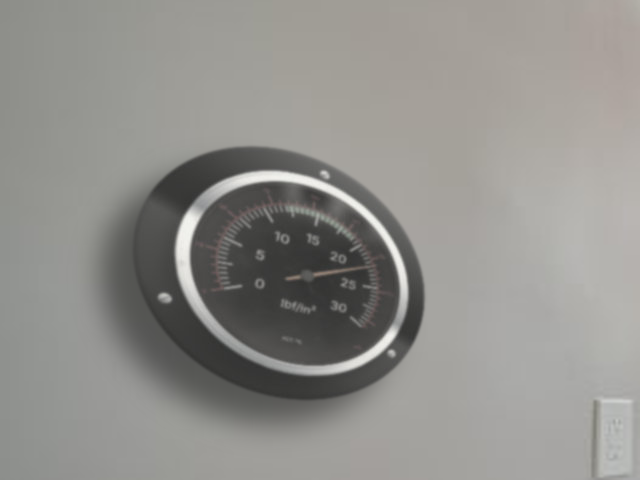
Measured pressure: 22.5 psi
